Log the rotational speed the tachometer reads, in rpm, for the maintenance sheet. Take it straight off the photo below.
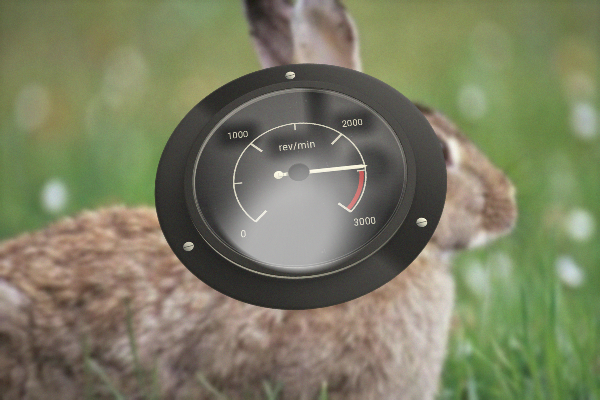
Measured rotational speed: 2500 rpm
